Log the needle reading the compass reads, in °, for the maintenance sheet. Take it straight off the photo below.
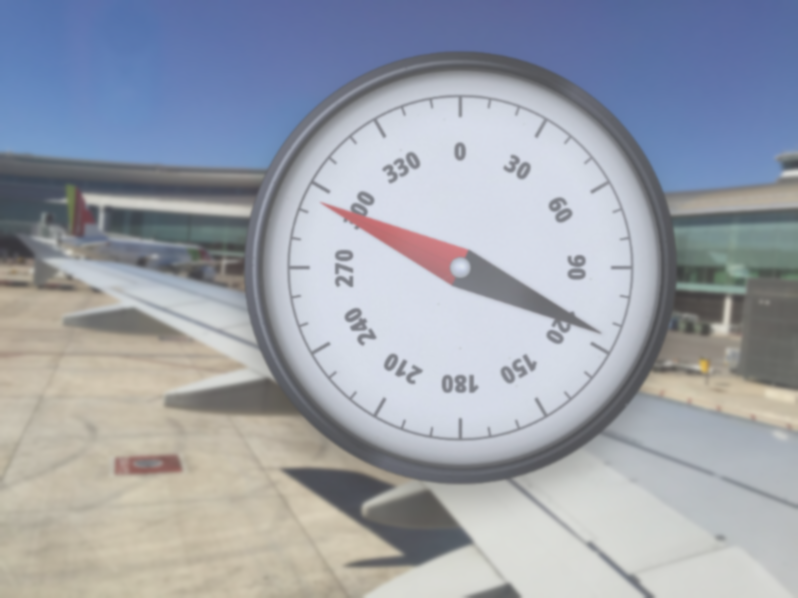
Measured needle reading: 295 °
